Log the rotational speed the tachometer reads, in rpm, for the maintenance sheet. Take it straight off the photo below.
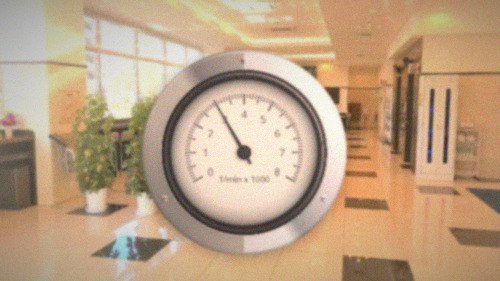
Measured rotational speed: 3000 rpm
